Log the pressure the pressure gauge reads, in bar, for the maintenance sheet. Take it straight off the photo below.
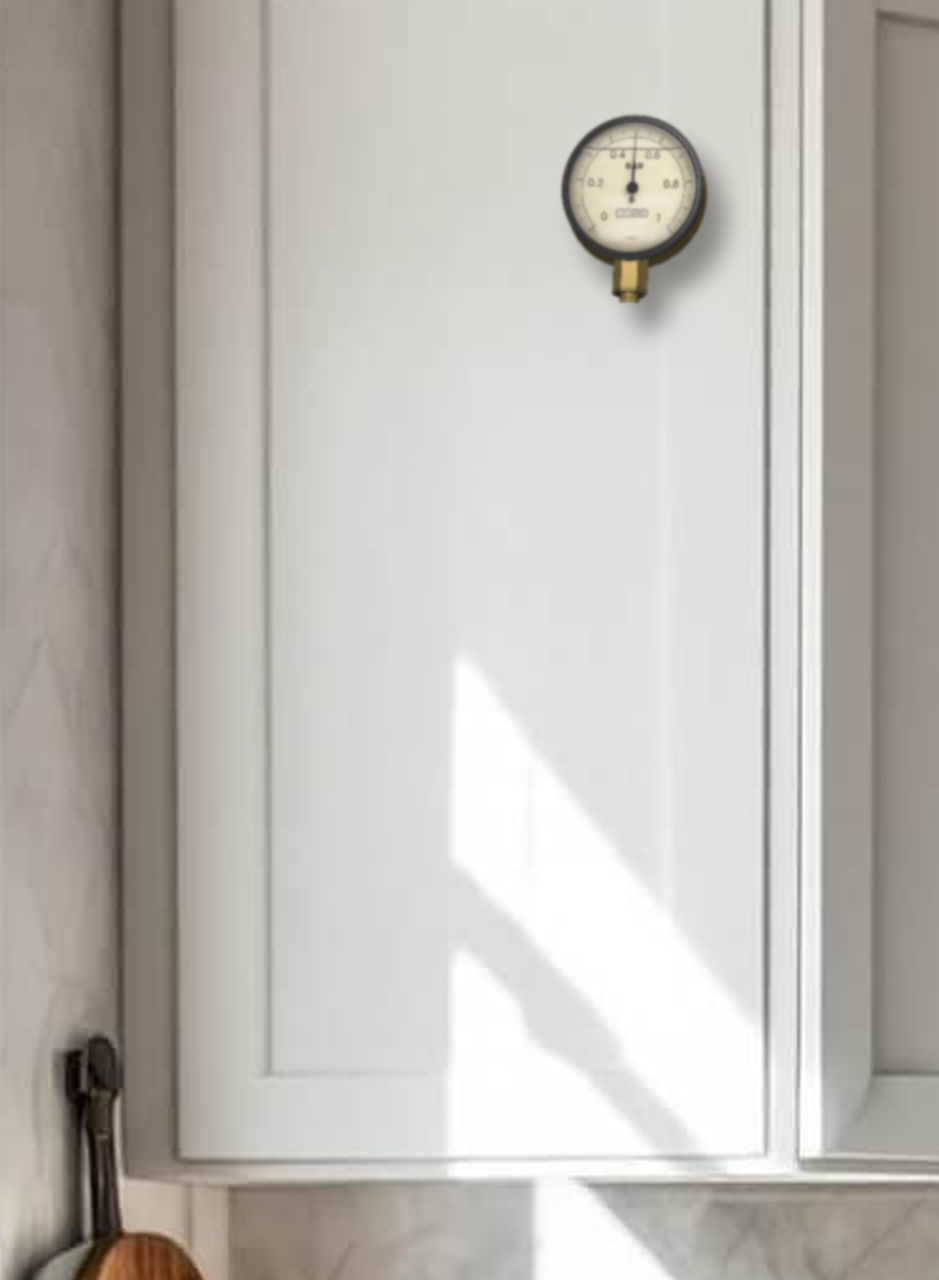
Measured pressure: 0.5 bar
